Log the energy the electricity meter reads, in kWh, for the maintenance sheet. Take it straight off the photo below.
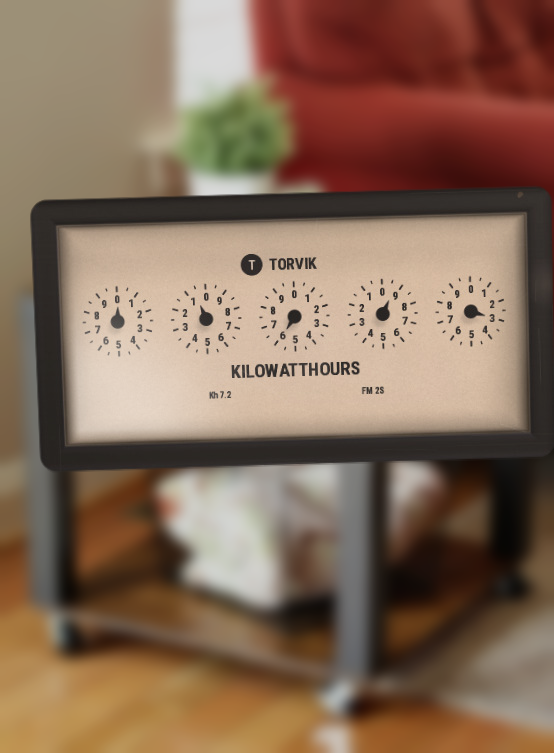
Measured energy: 593 kWh
